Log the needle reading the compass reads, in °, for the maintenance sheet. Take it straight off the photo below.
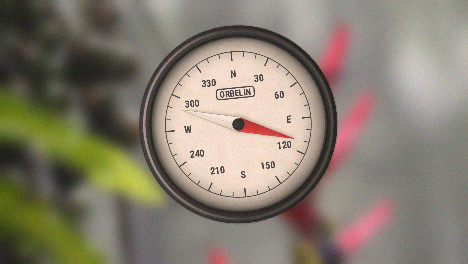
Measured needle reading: 110 °
